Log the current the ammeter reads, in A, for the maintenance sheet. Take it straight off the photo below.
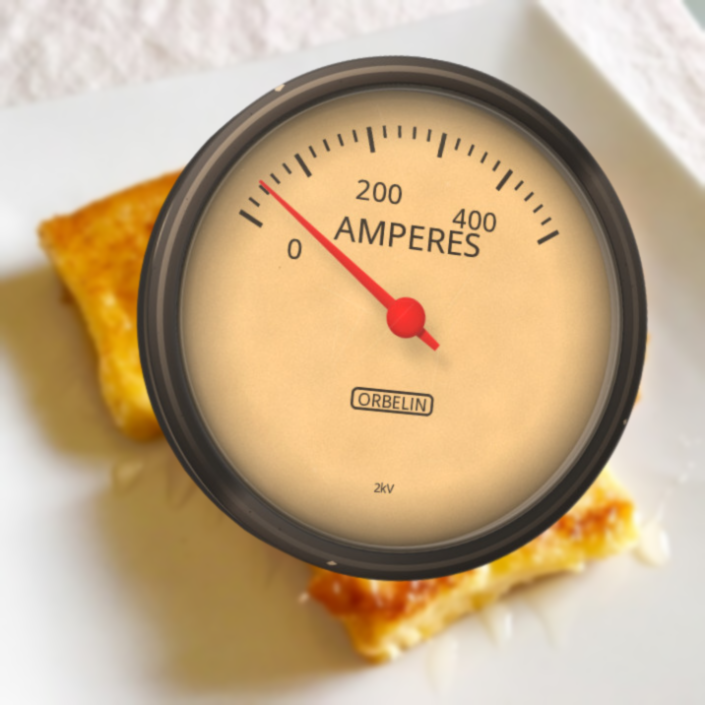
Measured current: 40 A
